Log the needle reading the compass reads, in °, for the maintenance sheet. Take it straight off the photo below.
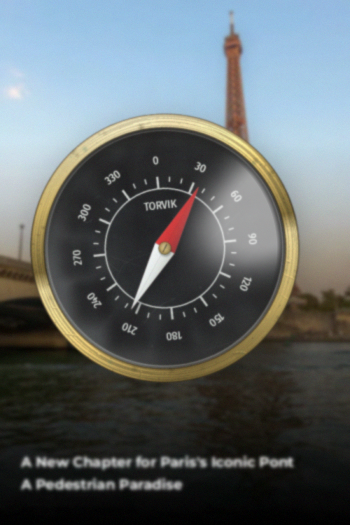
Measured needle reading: 35 °
